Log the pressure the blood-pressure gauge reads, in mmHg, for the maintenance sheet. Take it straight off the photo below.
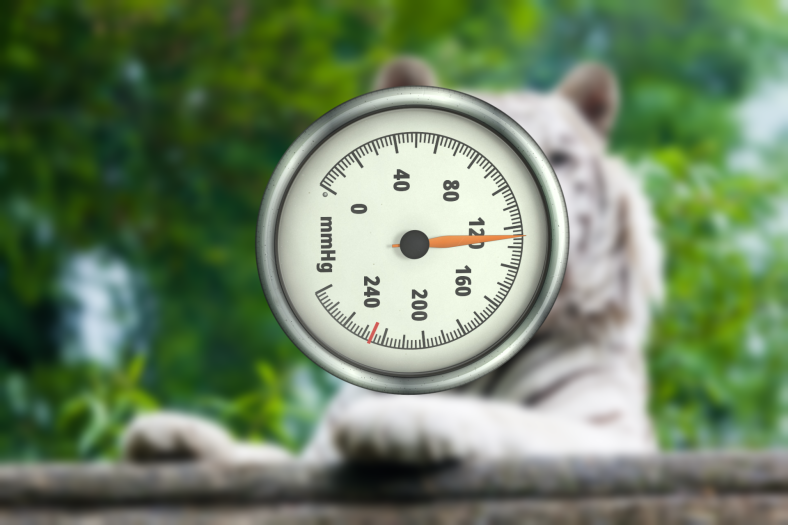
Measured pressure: 124 mmHg
